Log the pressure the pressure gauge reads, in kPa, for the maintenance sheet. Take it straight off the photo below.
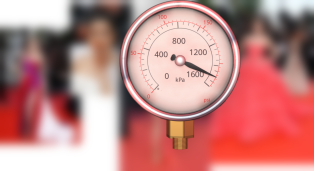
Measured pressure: 1500 kPa
